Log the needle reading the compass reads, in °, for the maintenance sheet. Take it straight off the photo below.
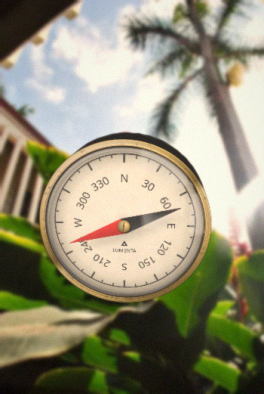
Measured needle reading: 250 °
